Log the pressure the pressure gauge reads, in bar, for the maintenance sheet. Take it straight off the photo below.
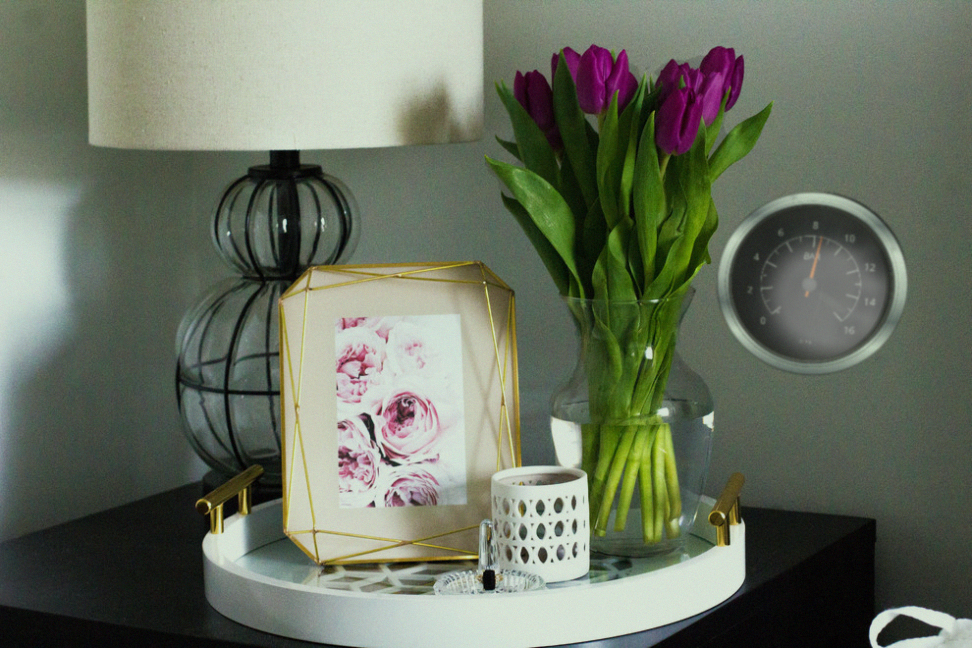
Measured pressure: 8.5 bar
